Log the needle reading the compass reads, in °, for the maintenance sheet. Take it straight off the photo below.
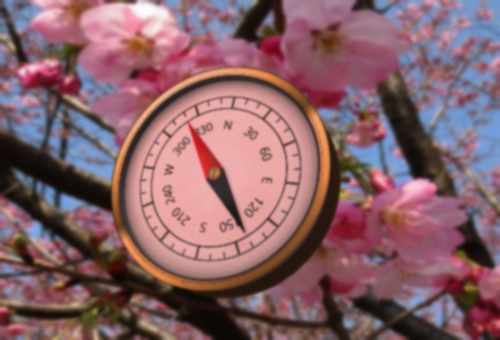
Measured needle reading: 320 °
